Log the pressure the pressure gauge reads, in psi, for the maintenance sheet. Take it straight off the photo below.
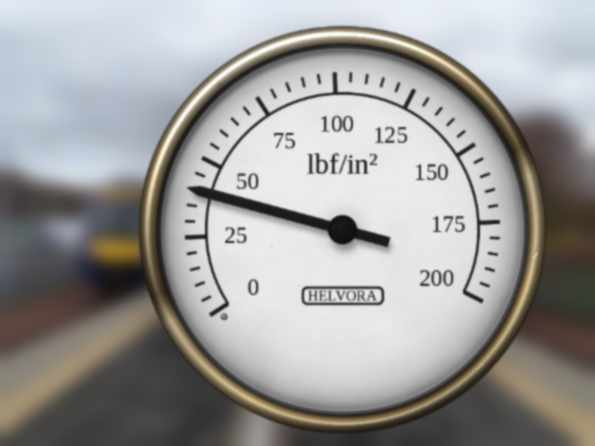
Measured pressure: 40 psi
